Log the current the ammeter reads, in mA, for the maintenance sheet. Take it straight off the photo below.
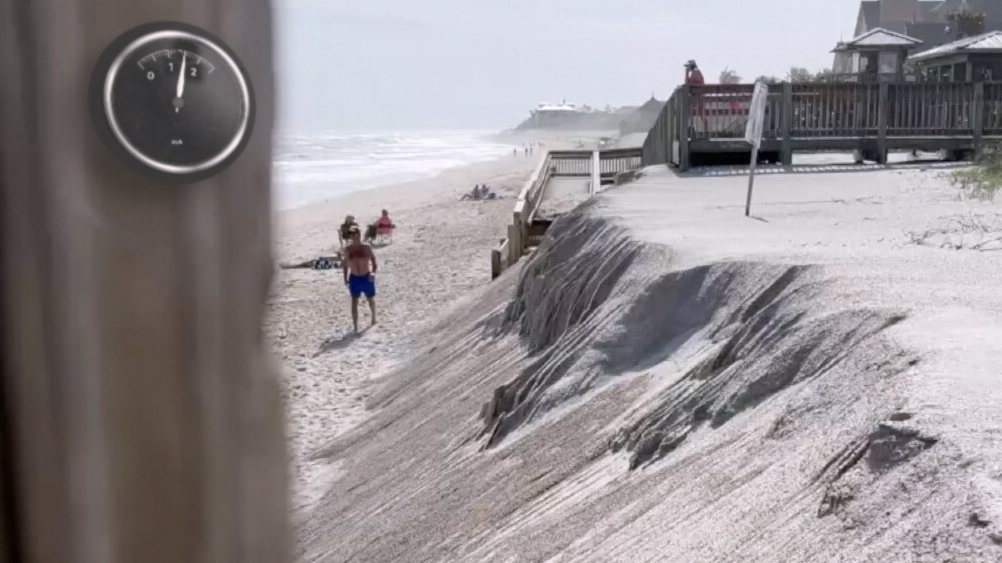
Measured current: 1.5 mA
